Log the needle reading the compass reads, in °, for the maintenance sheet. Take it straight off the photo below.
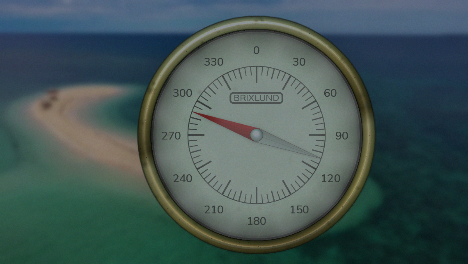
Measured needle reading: 290 °
